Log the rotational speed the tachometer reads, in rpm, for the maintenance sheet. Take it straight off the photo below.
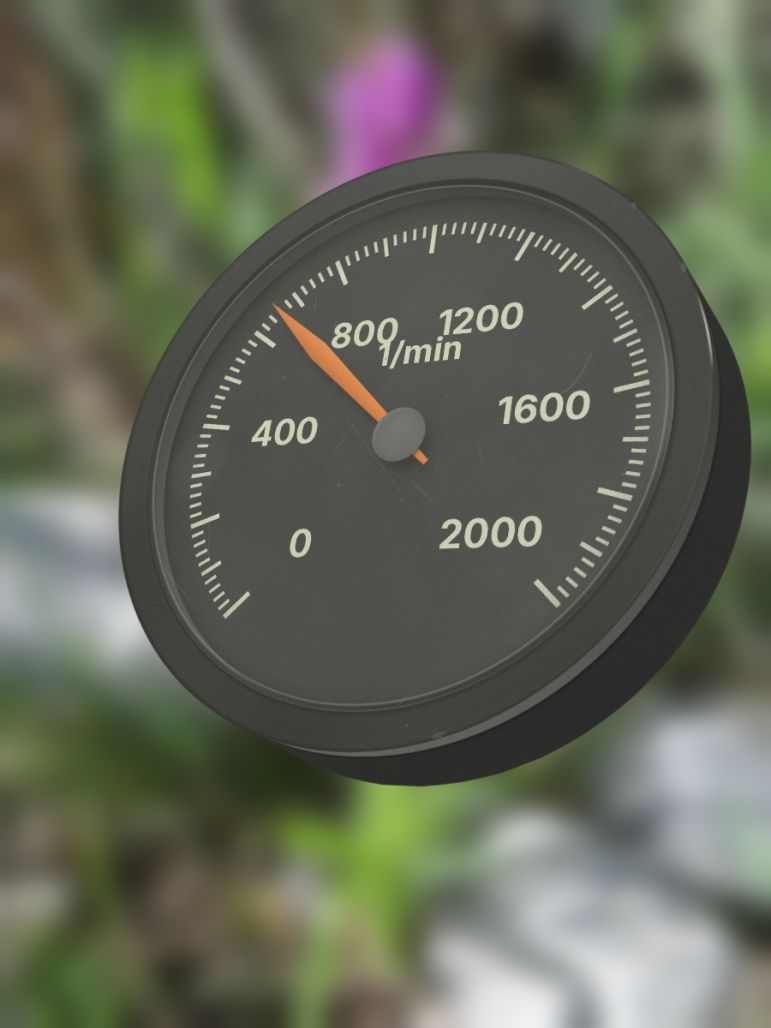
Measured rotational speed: 660 rpm
